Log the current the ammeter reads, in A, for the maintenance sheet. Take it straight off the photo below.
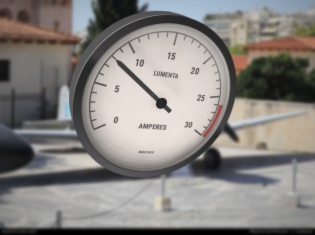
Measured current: 8 A
